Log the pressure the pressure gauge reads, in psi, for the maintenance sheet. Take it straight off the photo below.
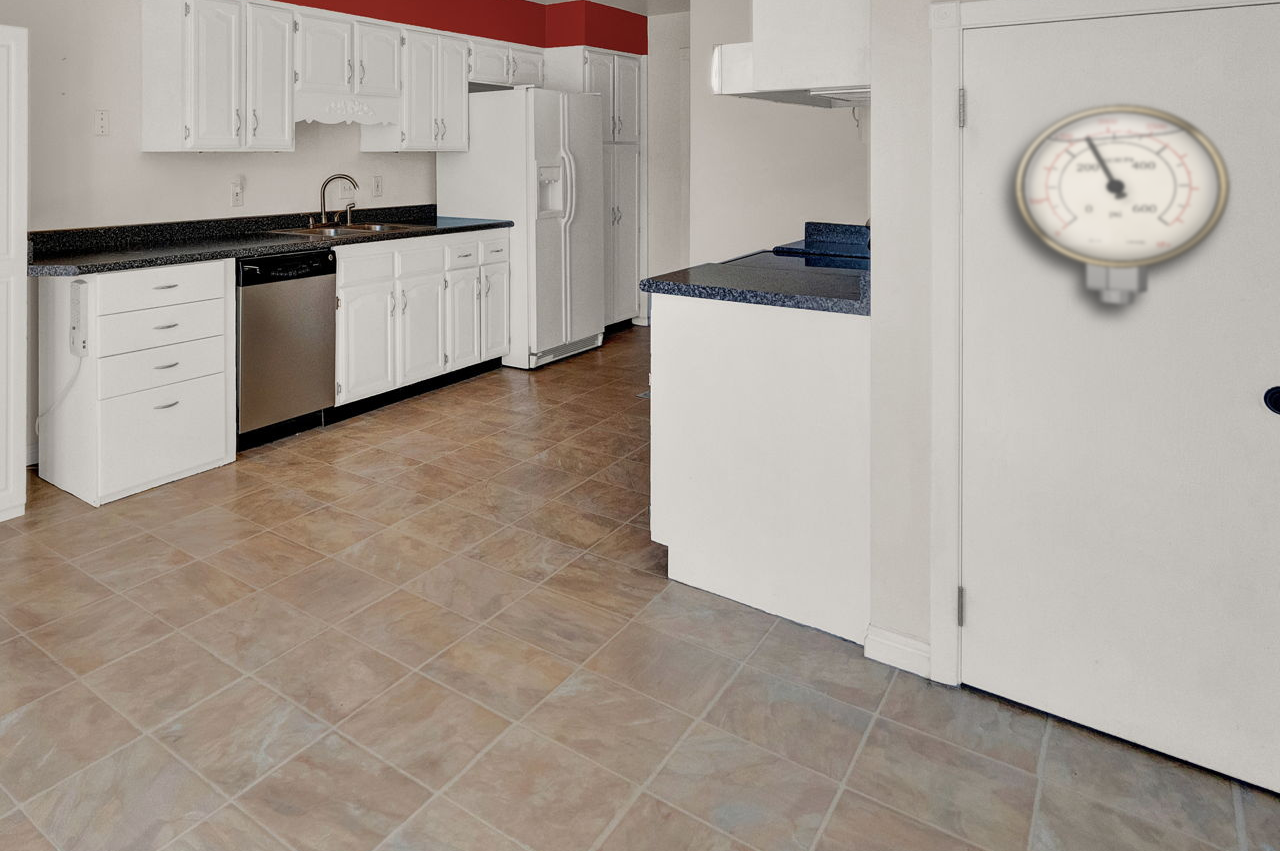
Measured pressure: 250 psi
